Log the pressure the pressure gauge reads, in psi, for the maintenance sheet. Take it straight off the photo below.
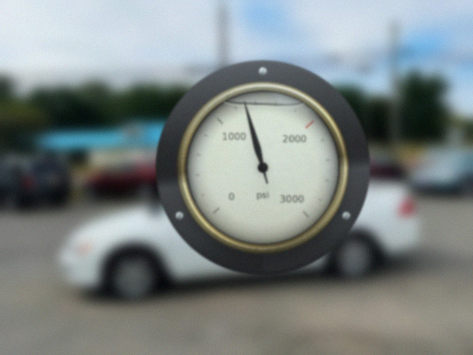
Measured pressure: 1300 psi
